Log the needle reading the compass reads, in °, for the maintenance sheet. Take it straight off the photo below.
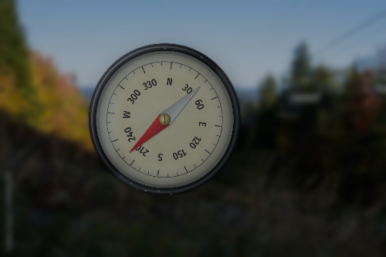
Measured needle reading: 220 °
